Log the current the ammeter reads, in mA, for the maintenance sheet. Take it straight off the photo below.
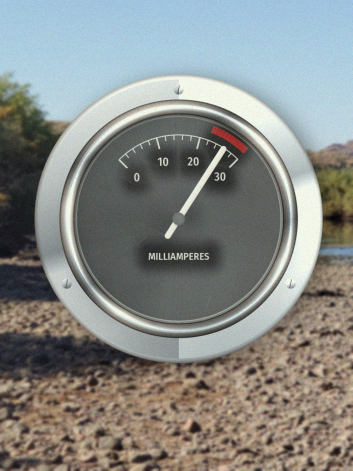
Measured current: 26 mA
